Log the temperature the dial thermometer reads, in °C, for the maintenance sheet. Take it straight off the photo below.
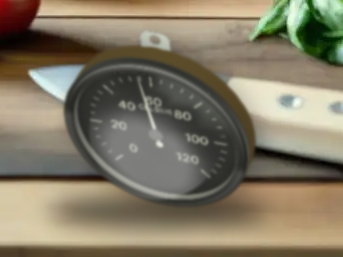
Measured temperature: 56 °C
